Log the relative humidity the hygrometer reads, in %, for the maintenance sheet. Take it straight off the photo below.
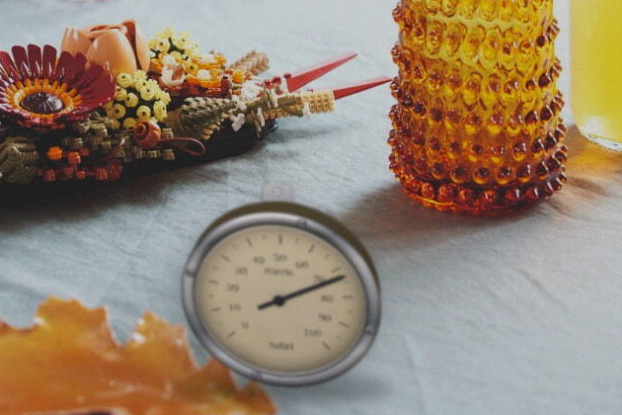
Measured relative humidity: 72.5 %
